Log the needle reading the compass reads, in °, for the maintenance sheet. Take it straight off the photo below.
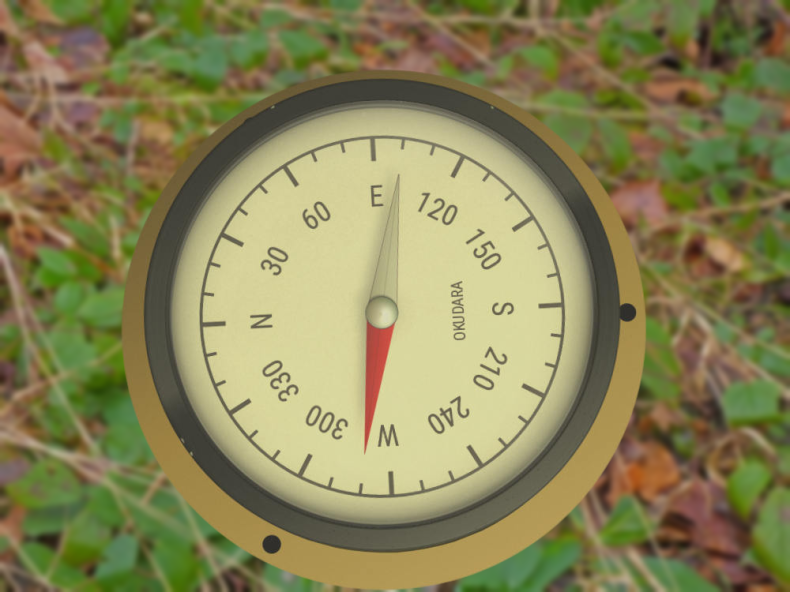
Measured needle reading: 280 °
